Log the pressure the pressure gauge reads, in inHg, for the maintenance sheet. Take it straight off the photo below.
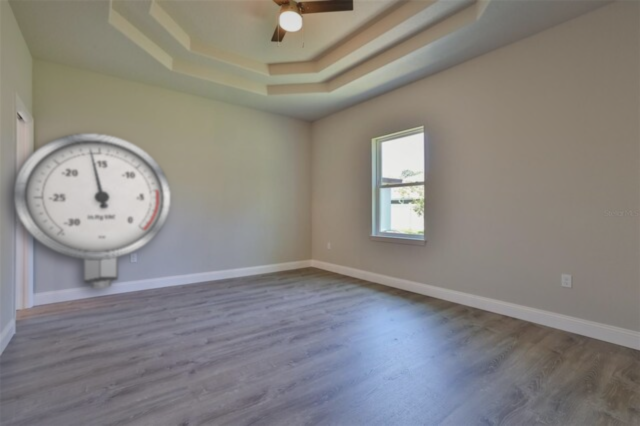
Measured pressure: -16 inHg
